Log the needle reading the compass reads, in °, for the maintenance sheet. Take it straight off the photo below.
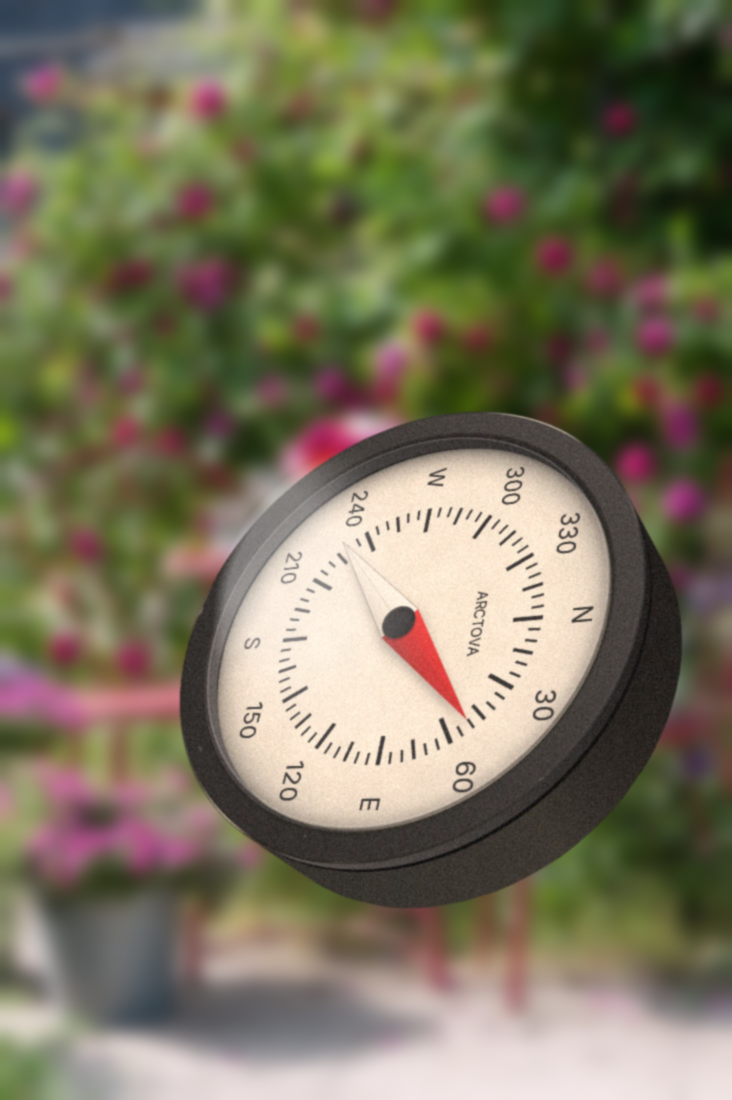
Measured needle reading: 50 °
